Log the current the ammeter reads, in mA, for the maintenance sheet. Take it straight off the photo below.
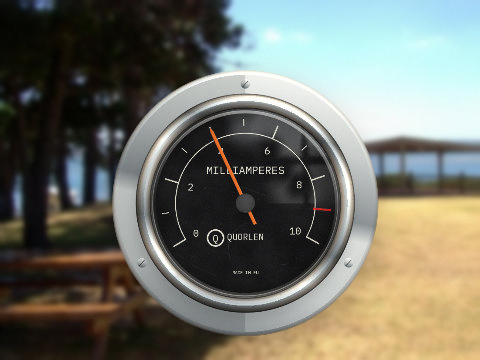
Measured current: 4 mA
